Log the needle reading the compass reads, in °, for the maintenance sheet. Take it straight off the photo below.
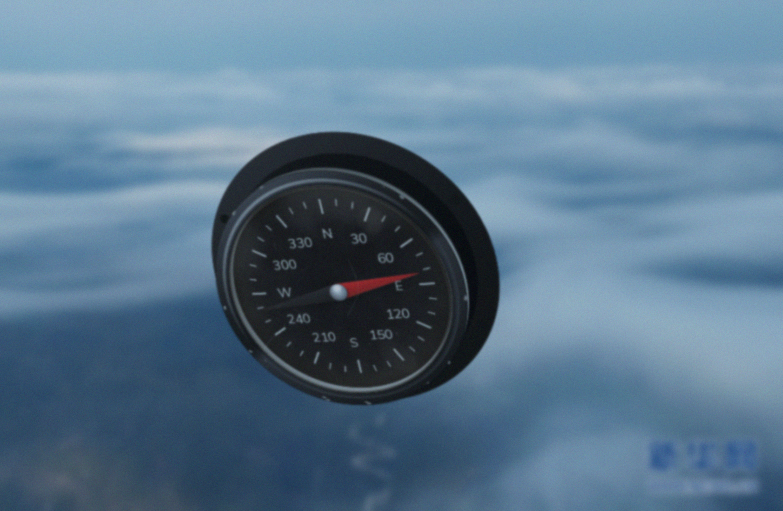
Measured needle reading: 80 °
